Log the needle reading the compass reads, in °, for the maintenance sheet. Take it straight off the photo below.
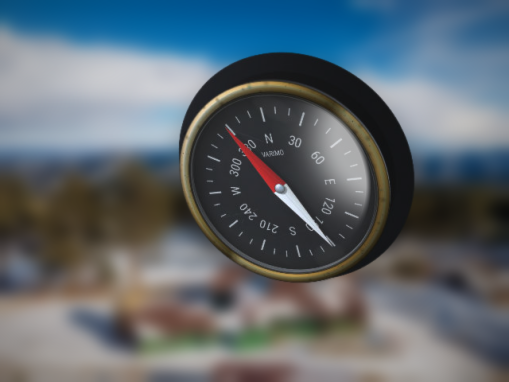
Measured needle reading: 330 °
